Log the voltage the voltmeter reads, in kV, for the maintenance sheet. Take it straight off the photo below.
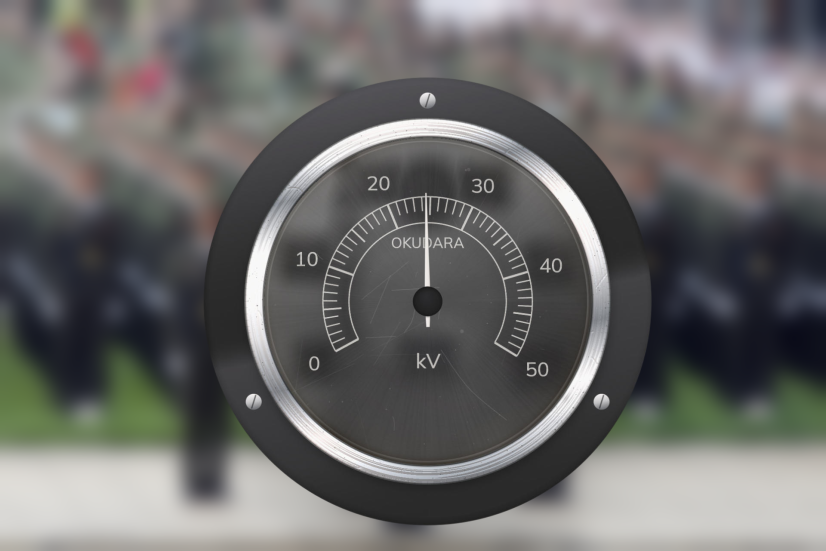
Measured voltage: 24.5 kV
